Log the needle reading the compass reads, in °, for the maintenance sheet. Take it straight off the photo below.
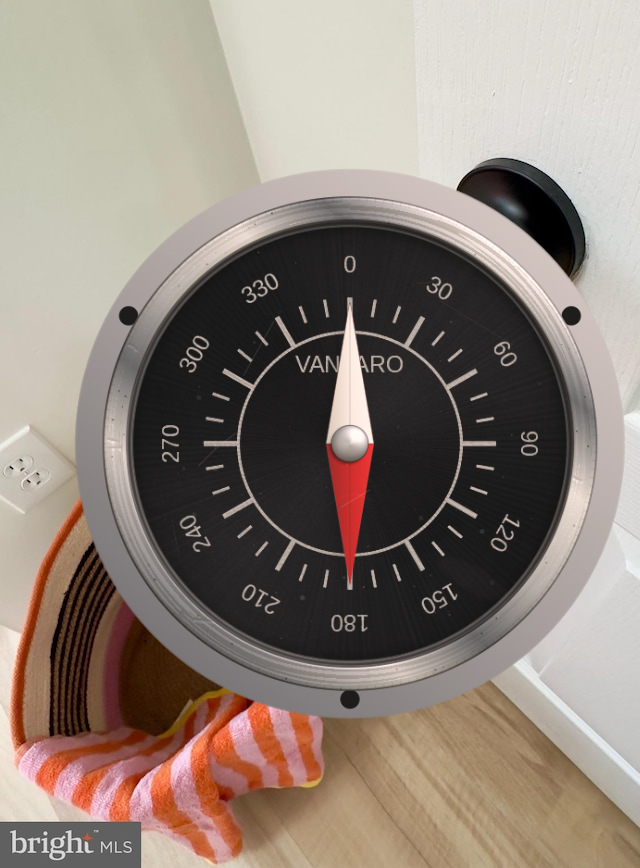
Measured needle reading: 180 °
